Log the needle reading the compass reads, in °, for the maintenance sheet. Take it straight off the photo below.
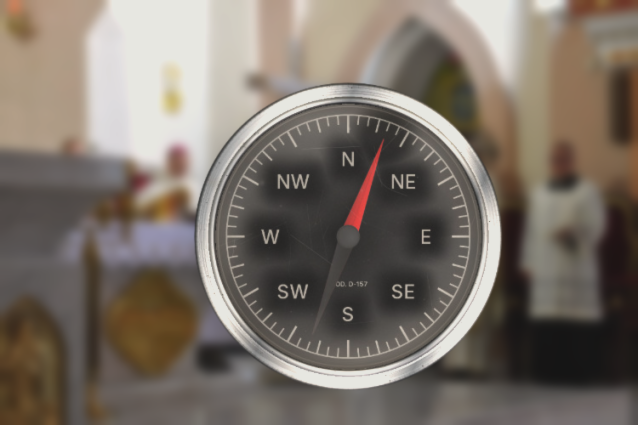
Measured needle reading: 20 °
